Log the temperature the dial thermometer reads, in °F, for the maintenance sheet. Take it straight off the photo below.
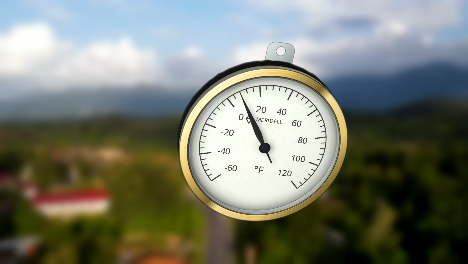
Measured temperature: 8 °F
